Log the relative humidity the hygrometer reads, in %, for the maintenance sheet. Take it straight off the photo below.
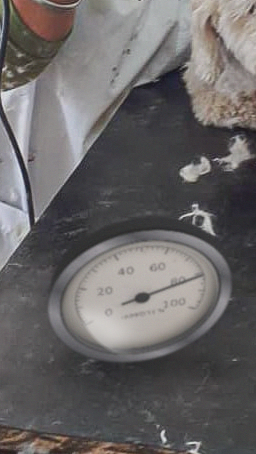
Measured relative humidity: 80 %
